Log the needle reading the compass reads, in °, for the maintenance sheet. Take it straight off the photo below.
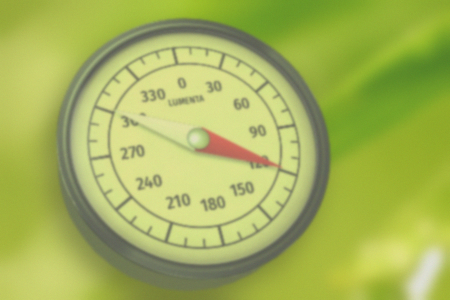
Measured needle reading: 120 °
